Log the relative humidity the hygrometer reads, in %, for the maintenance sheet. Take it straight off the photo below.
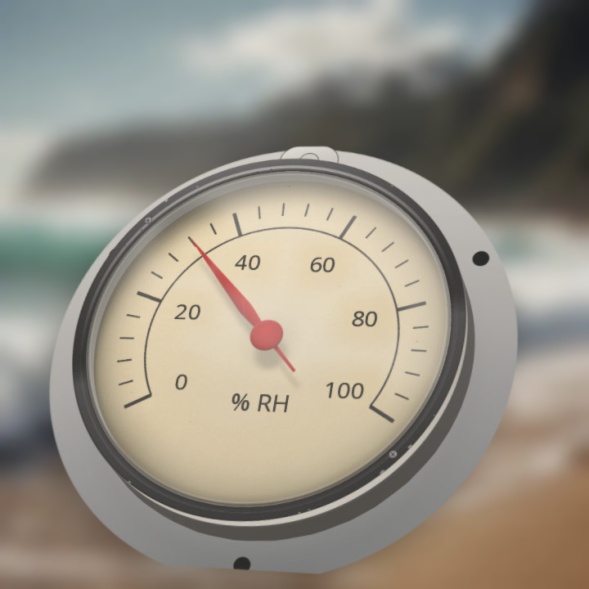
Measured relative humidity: 32 %
